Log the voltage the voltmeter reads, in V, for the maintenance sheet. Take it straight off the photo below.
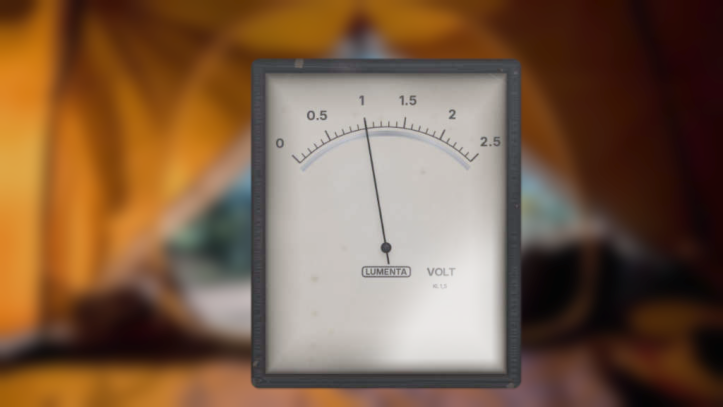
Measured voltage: 1 V
